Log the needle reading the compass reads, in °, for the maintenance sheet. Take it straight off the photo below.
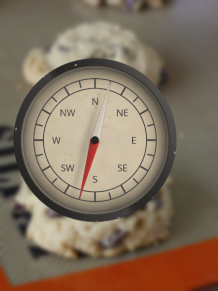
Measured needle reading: 195 °
